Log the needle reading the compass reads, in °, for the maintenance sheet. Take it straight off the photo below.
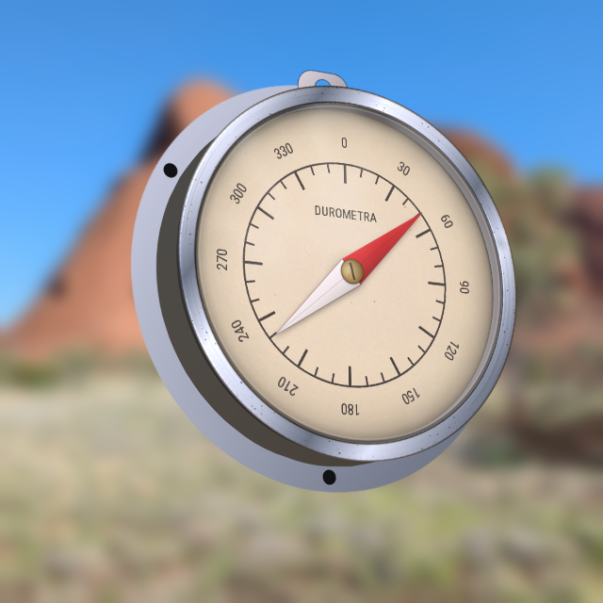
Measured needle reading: 50 °
